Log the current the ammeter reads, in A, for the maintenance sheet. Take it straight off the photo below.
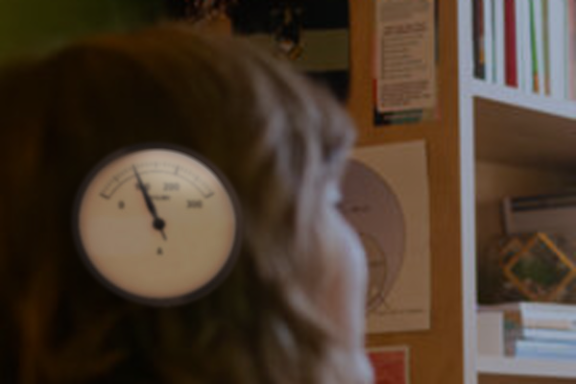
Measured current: 100 A
